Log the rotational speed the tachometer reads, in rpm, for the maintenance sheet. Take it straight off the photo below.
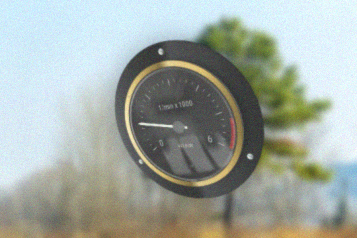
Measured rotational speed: 1000 rpm
